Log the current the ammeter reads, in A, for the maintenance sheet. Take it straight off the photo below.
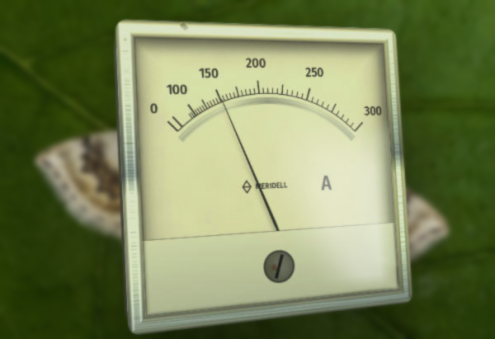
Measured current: 150 A
